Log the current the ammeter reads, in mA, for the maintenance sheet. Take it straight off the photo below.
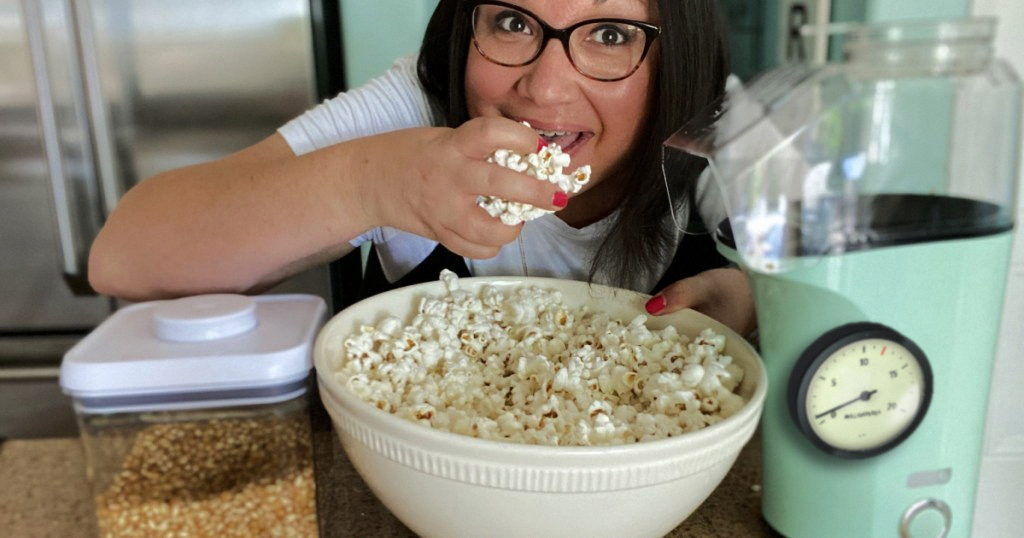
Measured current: 1 mA
